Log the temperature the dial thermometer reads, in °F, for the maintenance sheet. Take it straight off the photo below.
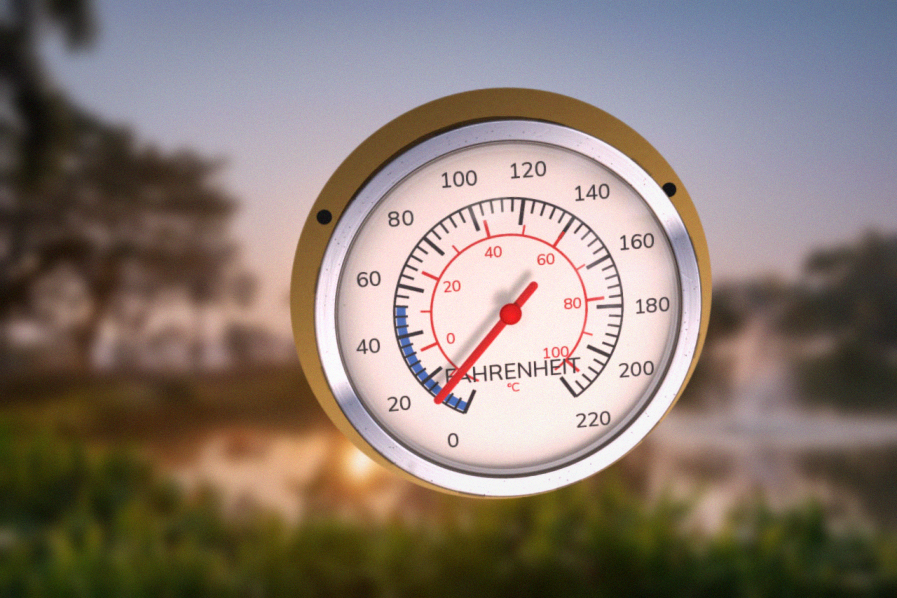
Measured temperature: 12 °F
